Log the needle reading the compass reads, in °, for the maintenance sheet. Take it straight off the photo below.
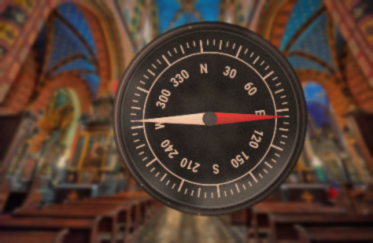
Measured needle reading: 95 °
